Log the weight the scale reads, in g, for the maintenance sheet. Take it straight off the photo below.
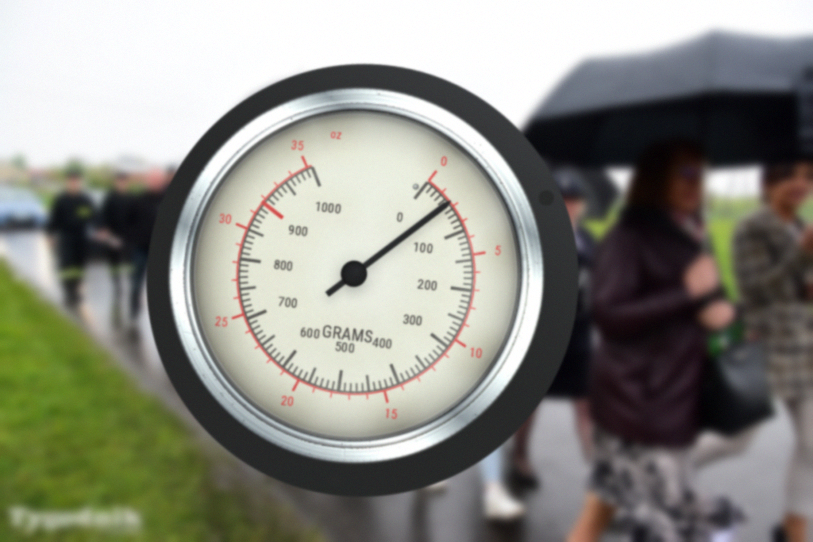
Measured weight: 50 g
